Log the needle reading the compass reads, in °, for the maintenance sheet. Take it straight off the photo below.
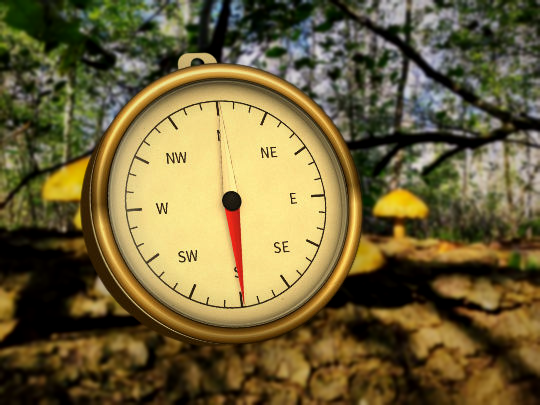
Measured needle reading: 180 °
